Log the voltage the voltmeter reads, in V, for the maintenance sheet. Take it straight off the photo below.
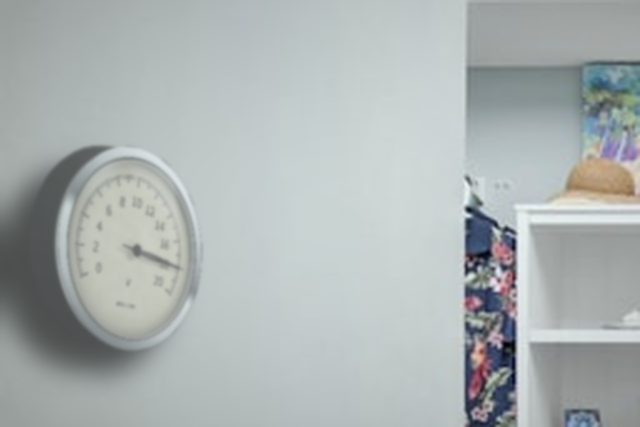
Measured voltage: 18 V
